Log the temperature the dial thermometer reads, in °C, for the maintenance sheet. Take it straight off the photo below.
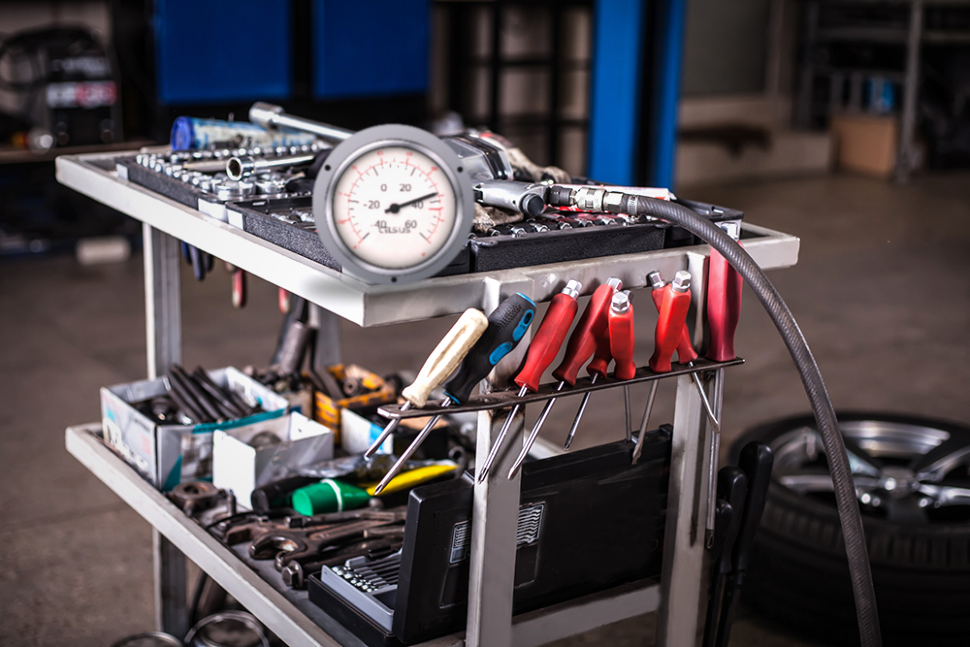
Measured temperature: 36 °C
